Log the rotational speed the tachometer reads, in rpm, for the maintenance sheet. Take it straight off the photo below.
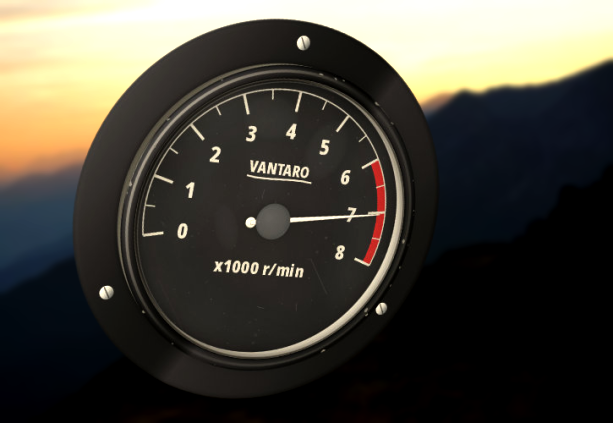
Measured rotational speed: 7000 rpm
